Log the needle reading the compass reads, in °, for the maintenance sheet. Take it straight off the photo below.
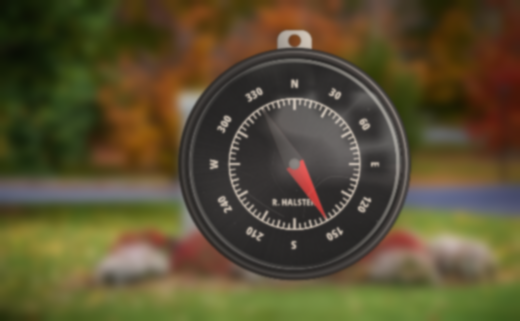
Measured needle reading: 150 °
